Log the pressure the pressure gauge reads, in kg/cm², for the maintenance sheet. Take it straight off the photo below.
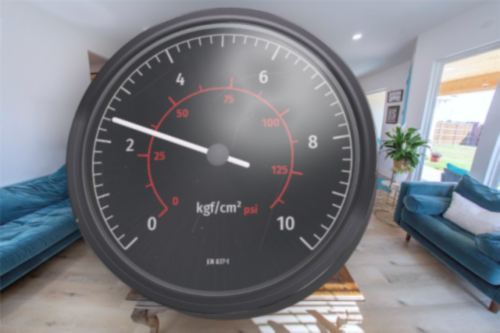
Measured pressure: 2.4 kg/cm²
